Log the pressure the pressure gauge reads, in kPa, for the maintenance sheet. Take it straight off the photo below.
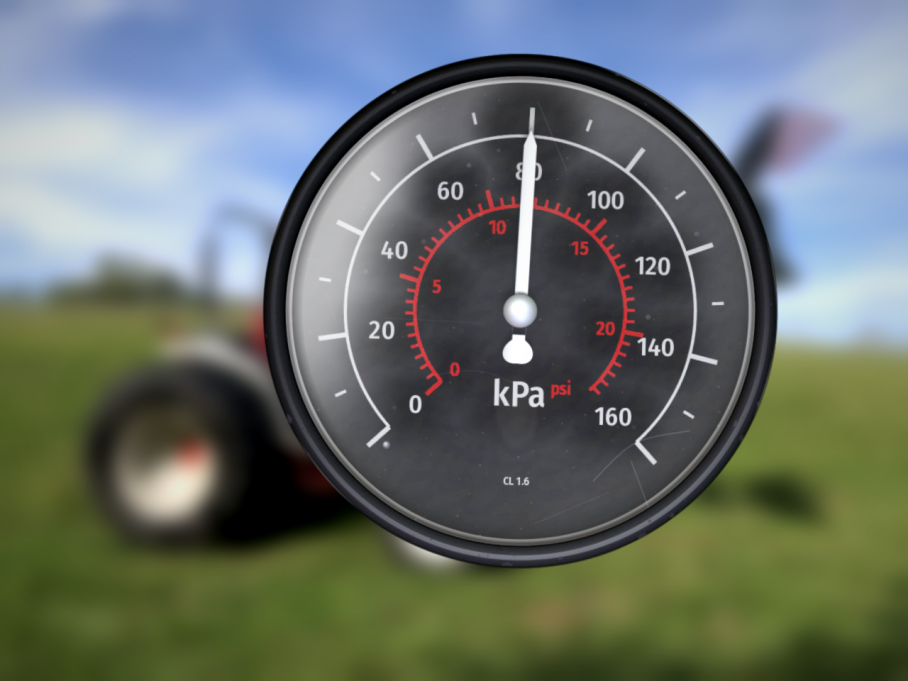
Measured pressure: 80 kPa
